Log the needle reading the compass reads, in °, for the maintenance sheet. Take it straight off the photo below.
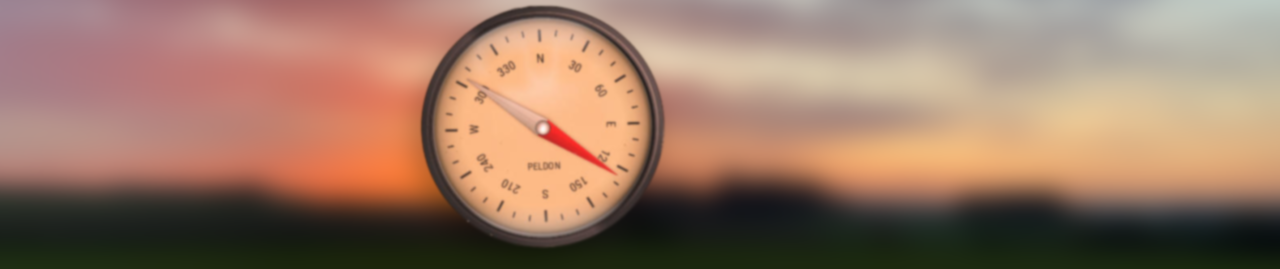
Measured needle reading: 125 °
